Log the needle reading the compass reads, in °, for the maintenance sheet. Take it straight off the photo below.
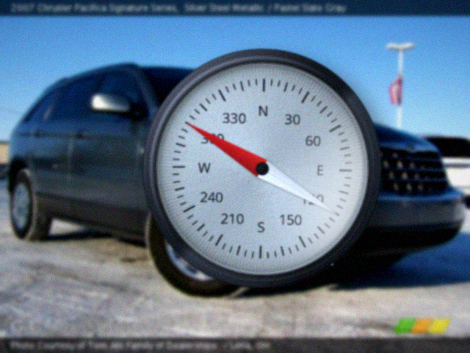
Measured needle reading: 300 °
